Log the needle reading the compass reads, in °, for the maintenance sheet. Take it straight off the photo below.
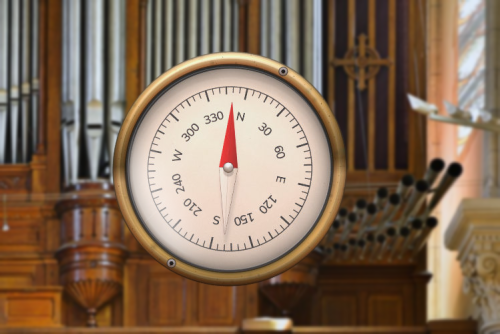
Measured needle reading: 350 °
